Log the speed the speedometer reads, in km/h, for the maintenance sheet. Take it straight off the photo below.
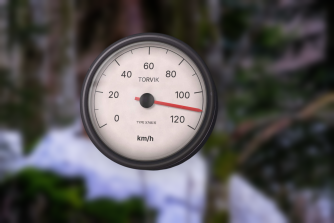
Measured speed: 110 km/h
